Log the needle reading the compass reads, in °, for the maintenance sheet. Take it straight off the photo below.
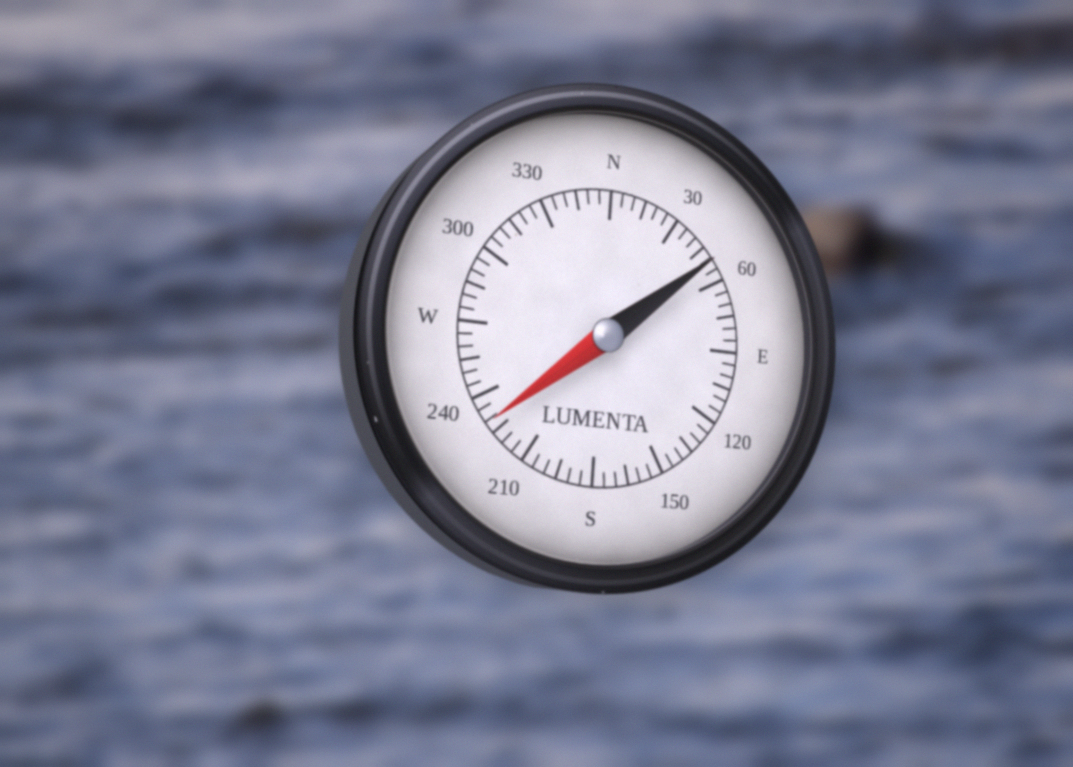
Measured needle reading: 230 °
